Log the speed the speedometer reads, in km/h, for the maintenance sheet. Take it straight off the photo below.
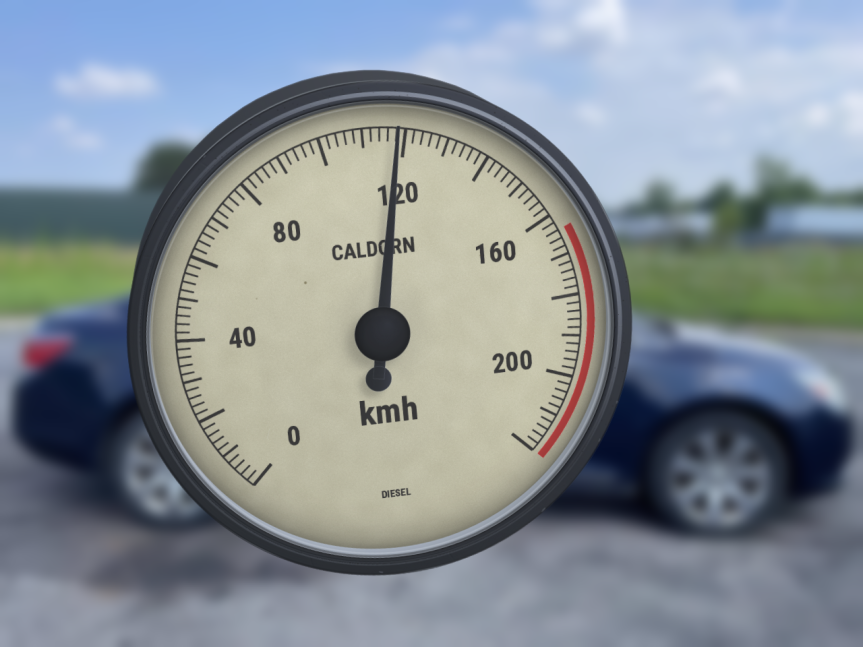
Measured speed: 118 km/h
